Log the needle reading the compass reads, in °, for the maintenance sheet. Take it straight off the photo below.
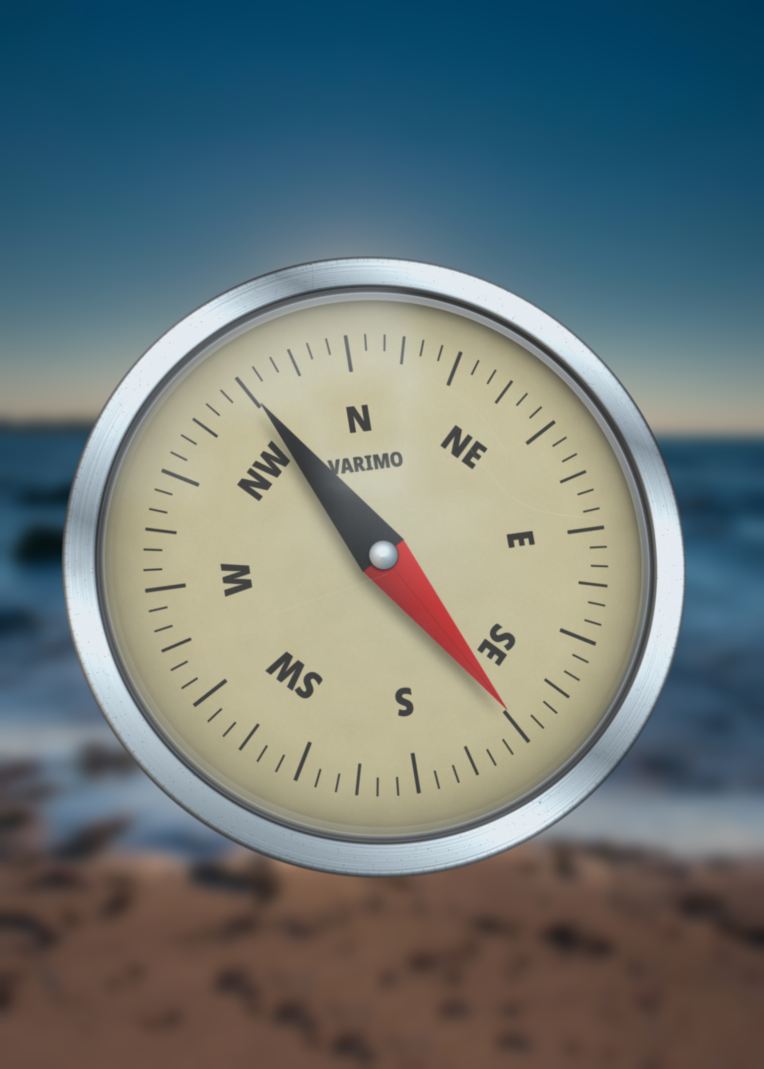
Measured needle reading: 150 °
